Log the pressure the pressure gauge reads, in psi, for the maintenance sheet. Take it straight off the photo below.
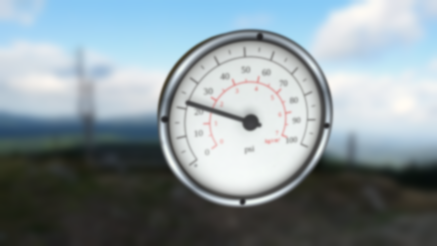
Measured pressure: 22.5 psi
